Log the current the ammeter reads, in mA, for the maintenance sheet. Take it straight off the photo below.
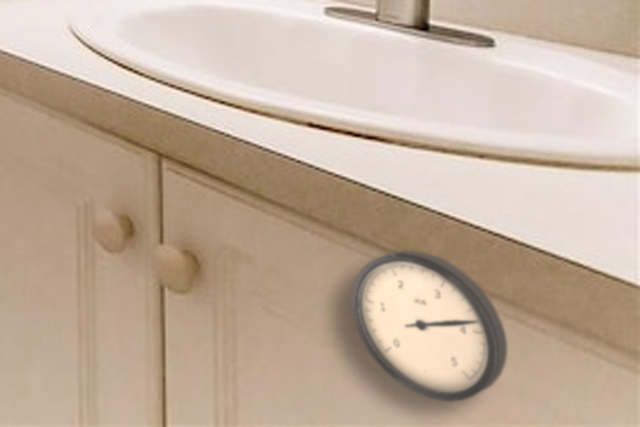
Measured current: 3.8 mA
